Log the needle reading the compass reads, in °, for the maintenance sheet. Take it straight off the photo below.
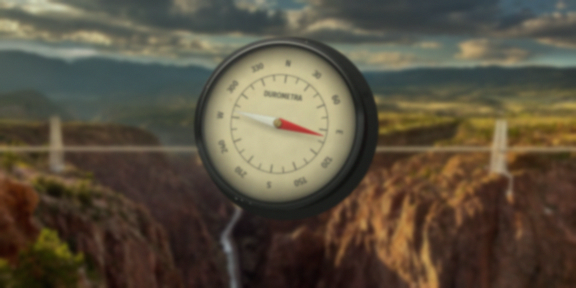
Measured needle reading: 97.5 °
